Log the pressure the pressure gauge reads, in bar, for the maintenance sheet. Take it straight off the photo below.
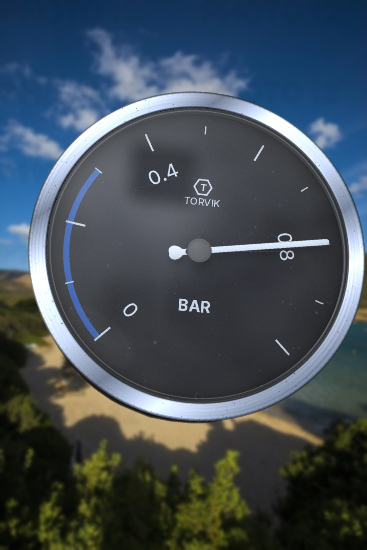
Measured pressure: 0.8 bar
